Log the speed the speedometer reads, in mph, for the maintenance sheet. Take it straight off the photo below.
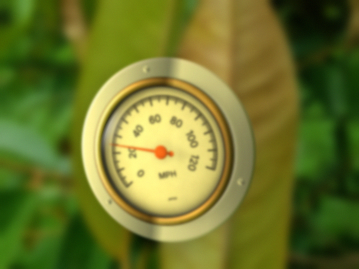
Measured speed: 25 mph
